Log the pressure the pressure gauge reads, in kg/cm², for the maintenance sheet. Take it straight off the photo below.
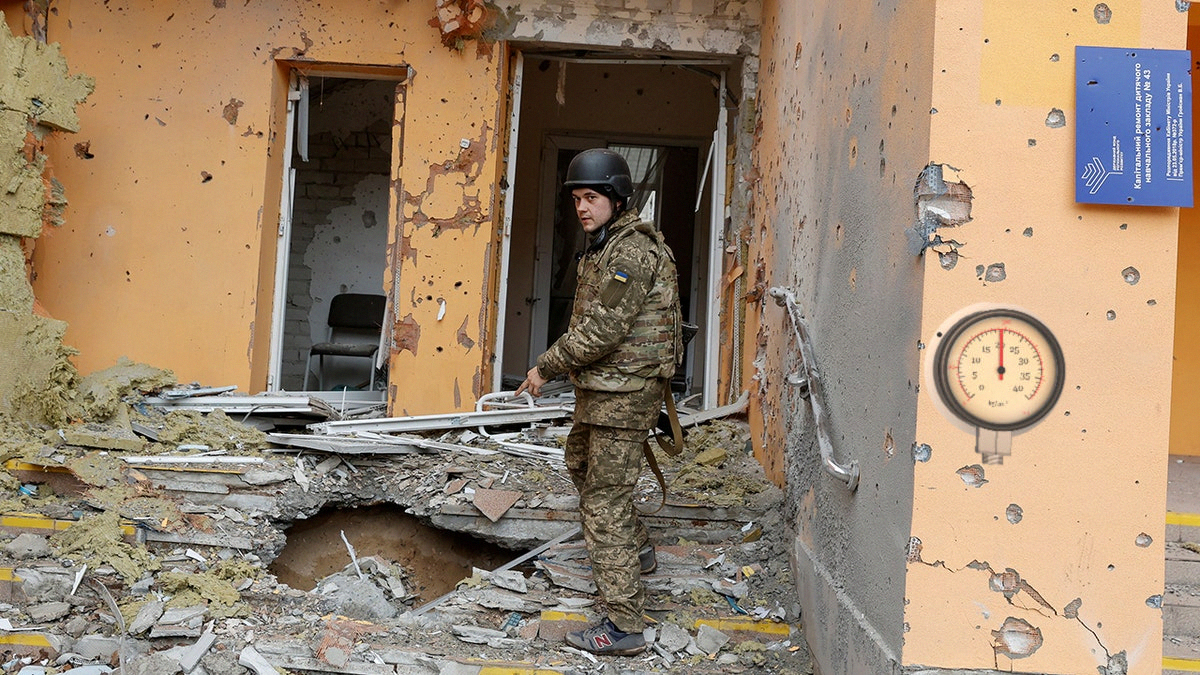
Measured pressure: 20 kg/cm²
